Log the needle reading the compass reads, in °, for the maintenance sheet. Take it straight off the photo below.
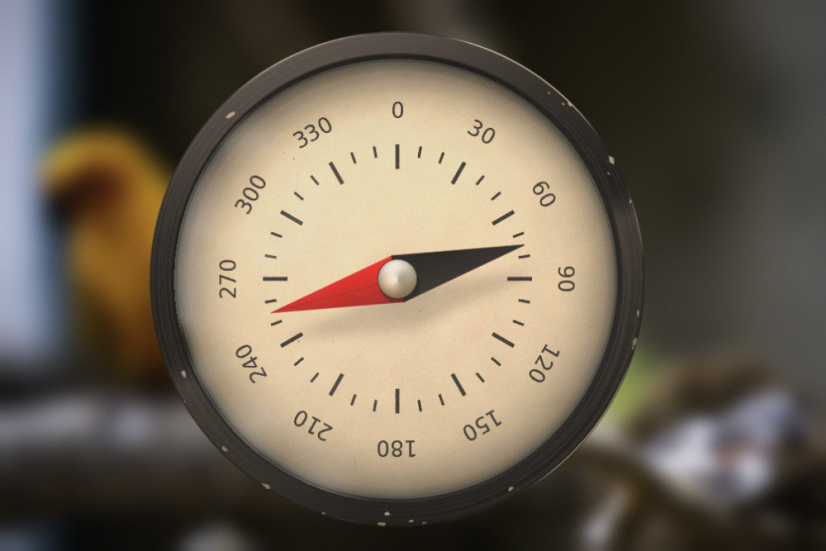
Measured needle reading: 255 °
